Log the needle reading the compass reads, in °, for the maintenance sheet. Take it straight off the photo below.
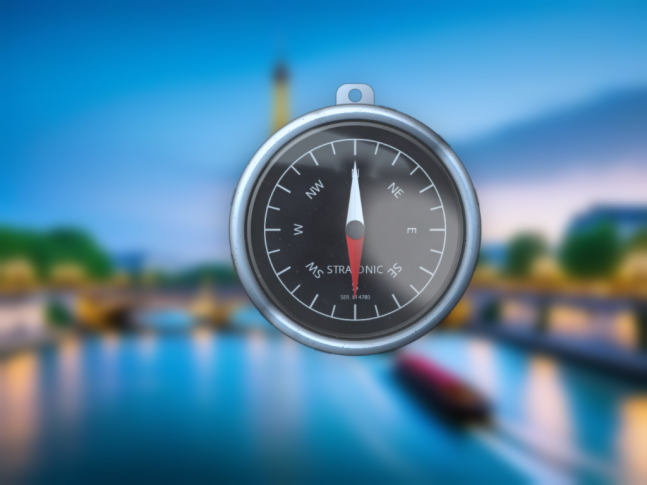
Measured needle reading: 180 °
